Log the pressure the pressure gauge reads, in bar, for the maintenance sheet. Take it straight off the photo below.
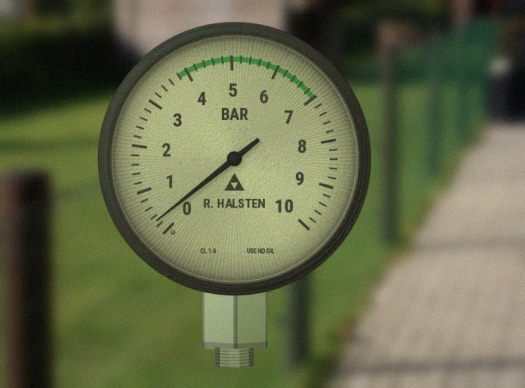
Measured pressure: 0.3 bar
